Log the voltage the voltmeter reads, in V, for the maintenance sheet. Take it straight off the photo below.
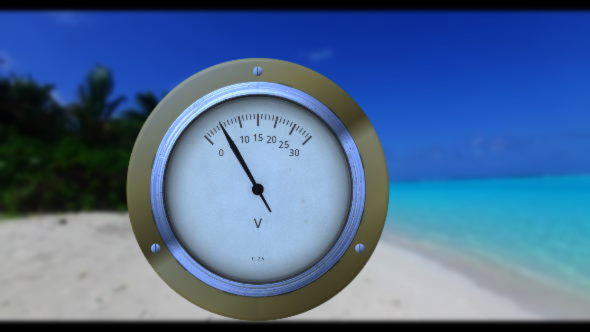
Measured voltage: 5 V
